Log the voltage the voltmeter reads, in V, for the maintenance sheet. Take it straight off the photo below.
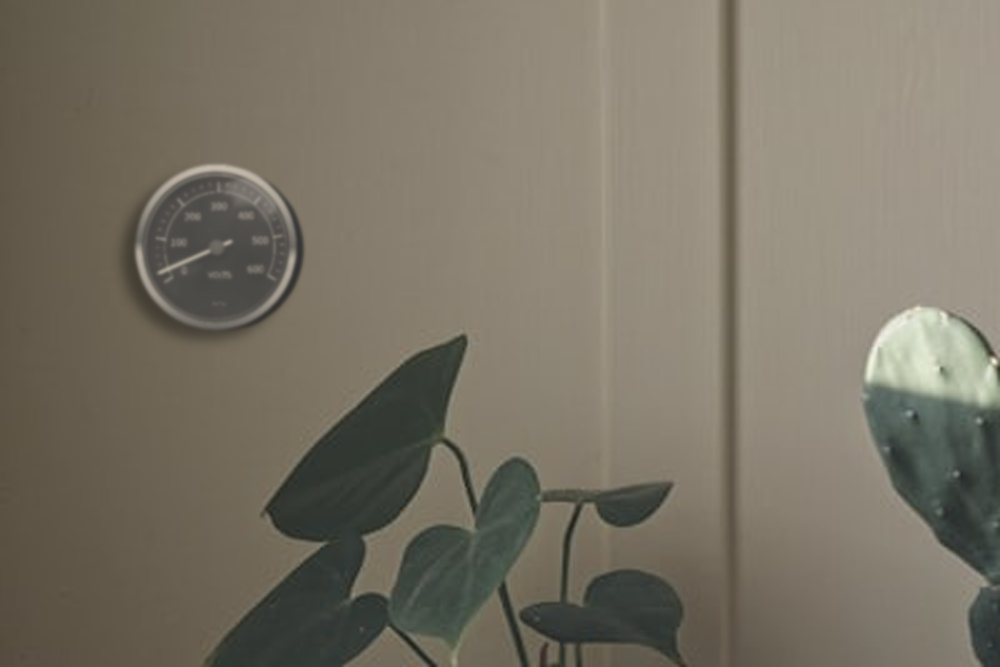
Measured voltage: 20 V
